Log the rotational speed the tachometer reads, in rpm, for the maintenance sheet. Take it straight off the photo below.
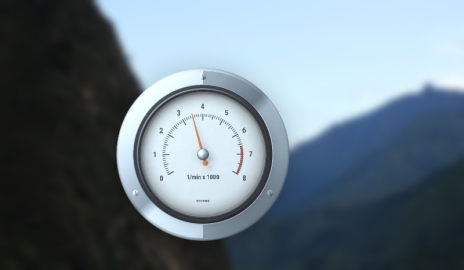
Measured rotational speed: 3500 rpm
